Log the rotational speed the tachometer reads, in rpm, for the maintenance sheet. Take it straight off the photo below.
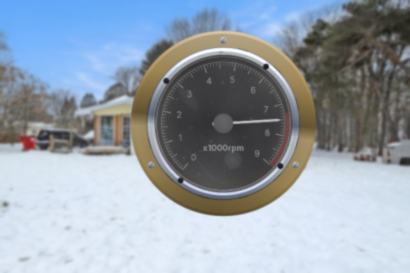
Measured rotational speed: 7500 rpm
